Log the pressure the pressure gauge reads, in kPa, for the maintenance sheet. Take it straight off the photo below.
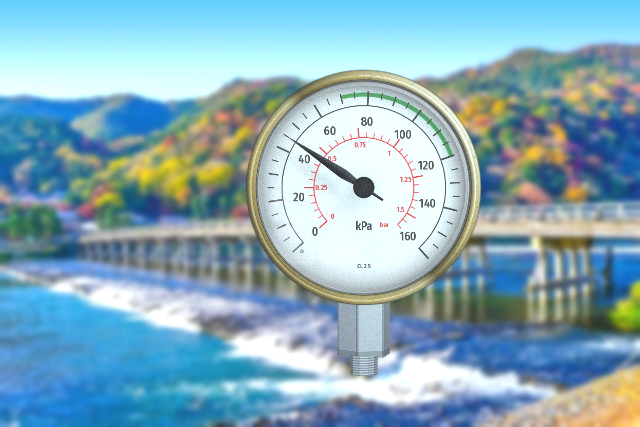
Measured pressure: 45 kPa
